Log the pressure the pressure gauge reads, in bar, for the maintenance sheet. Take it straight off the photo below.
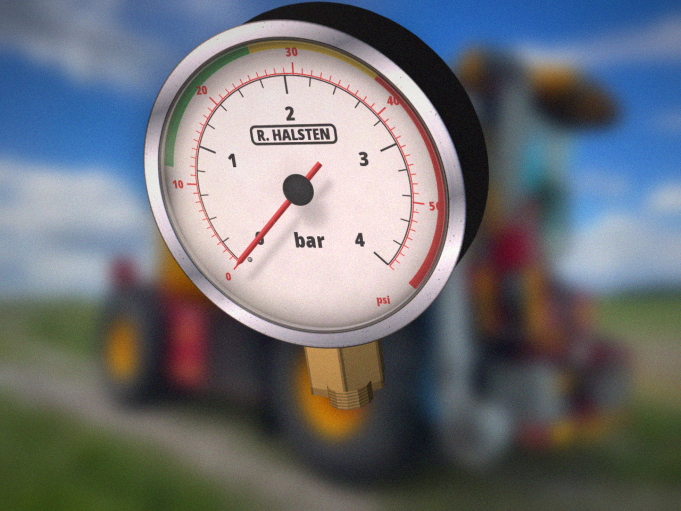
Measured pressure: 0 bar
